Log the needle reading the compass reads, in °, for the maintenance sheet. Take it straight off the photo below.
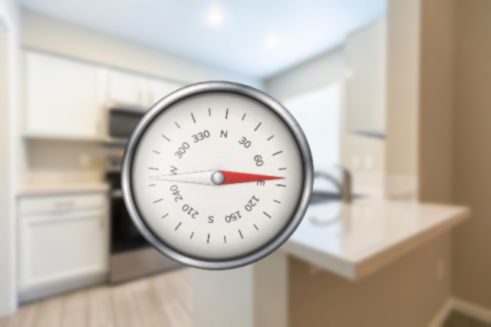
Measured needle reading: 82.5 °
